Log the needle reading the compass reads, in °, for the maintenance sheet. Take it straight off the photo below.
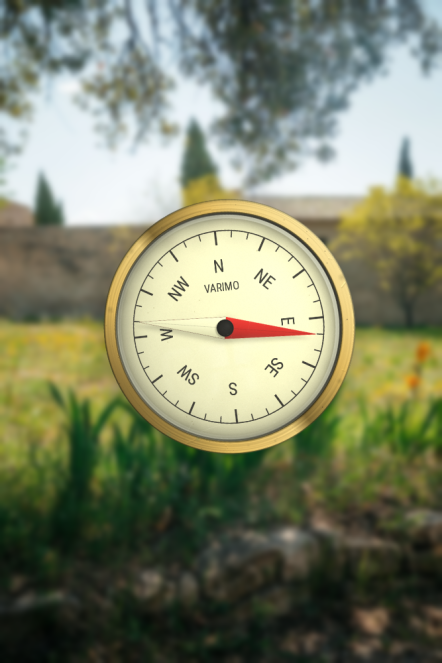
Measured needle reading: 100 °
